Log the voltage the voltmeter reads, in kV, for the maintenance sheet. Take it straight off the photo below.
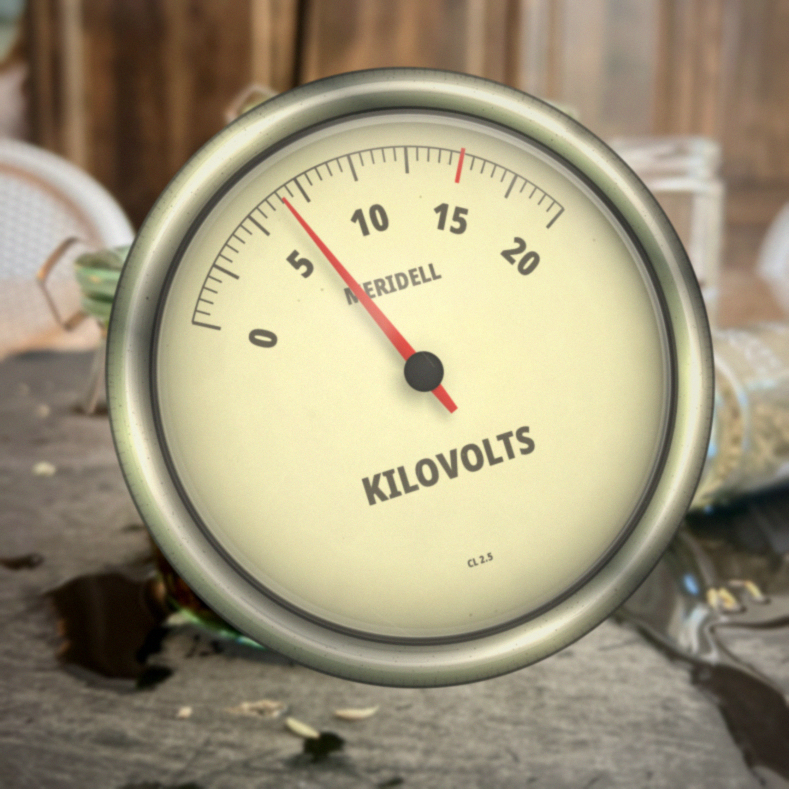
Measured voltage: 6.5 kV
